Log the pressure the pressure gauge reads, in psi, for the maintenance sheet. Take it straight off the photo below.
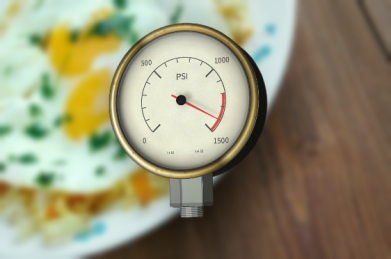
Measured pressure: 1400 psi
